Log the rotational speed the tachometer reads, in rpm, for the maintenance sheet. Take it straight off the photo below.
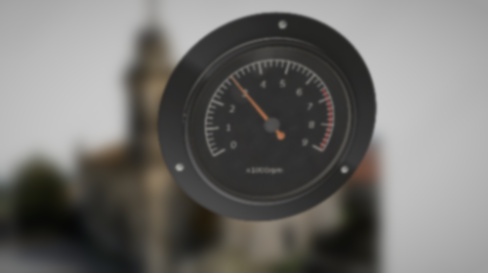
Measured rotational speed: 3000 rpm
